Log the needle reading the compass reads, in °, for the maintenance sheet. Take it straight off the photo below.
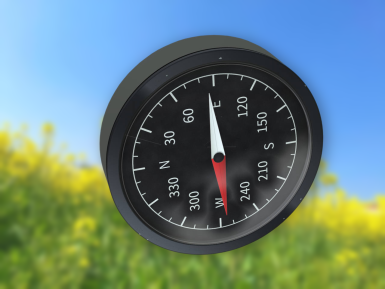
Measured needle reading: 265 °
